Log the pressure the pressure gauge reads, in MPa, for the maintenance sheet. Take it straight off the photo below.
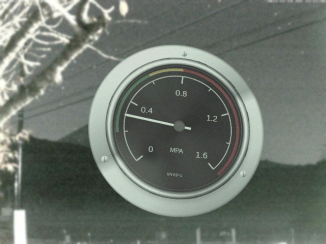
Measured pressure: 0.3 MPa
